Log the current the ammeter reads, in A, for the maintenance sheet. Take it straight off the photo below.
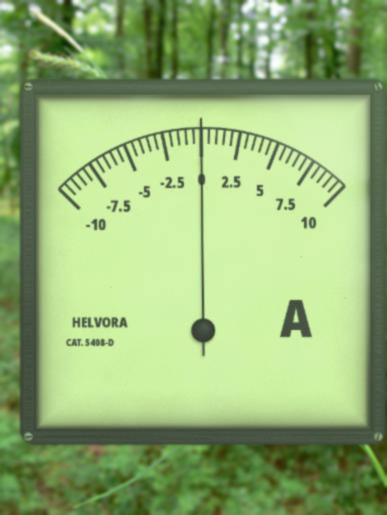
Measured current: 0 A
